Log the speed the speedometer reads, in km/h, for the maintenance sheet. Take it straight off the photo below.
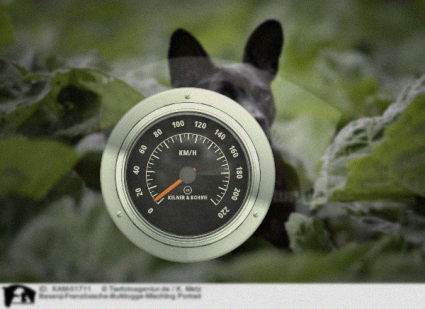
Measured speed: 5 km/h
